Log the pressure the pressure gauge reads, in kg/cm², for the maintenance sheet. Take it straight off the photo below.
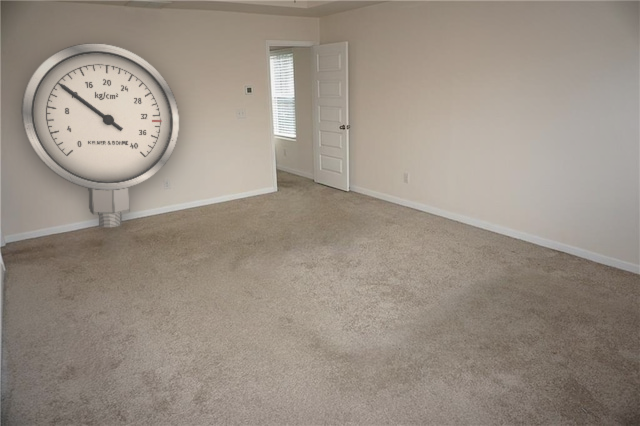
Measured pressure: 12 kg/cm²
